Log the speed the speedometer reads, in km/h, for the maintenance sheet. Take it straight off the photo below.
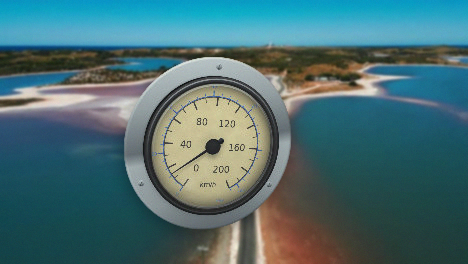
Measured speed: 15 km/h
